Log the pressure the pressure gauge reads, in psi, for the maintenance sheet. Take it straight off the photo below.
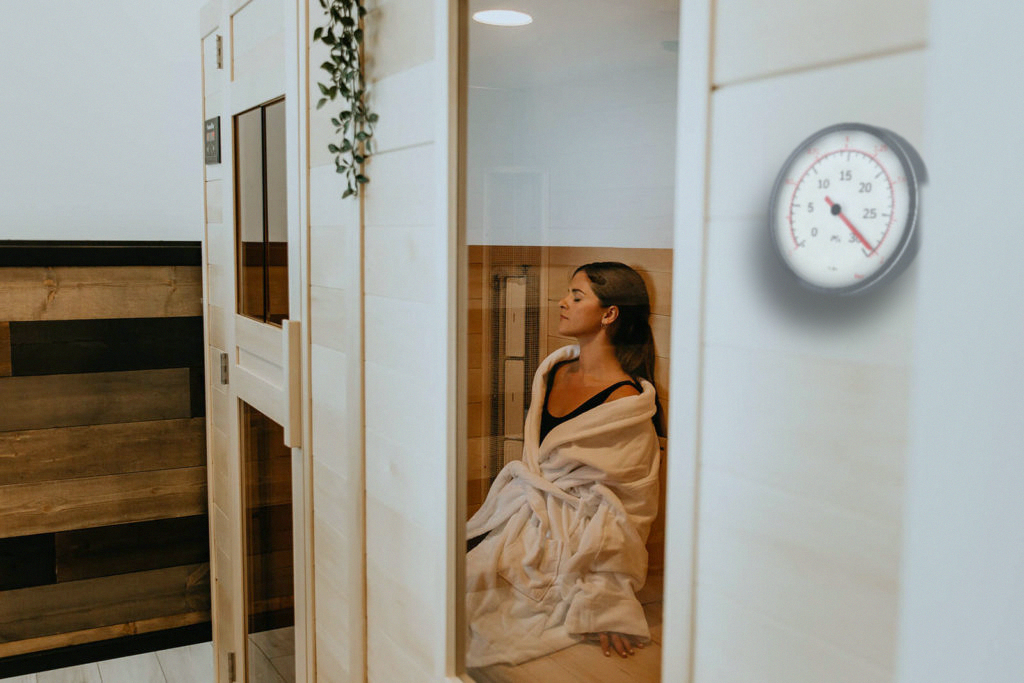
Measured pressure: 29 psi
